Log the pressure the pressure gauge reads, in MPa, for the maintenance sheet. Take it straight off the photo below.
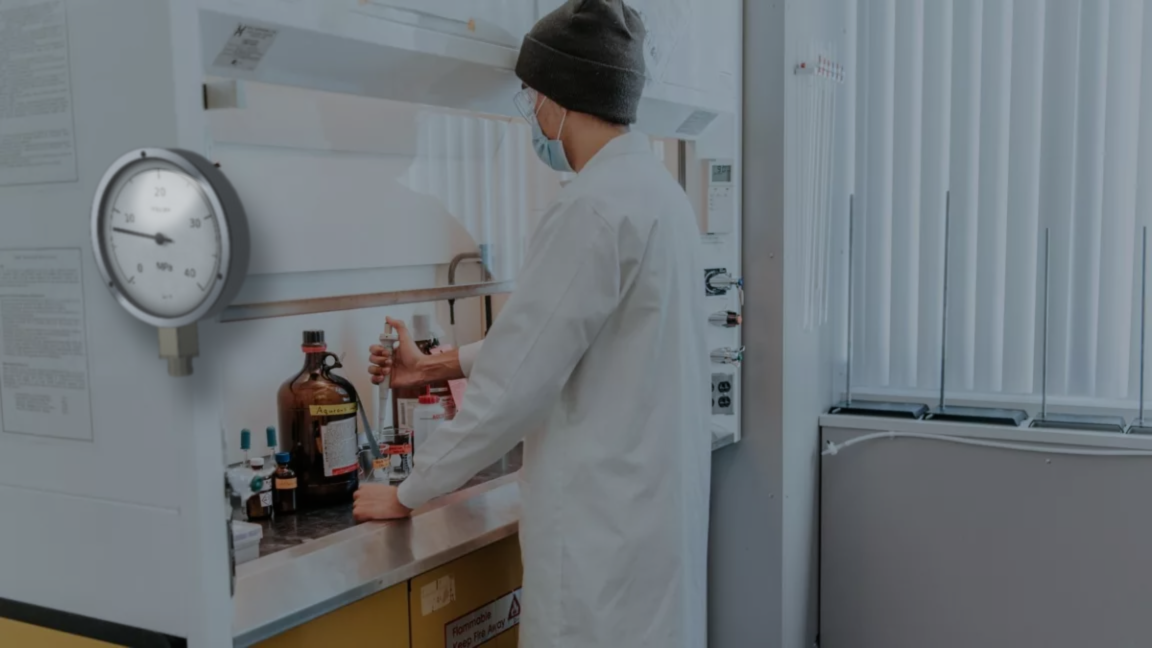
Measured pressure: 7.5 MPa
